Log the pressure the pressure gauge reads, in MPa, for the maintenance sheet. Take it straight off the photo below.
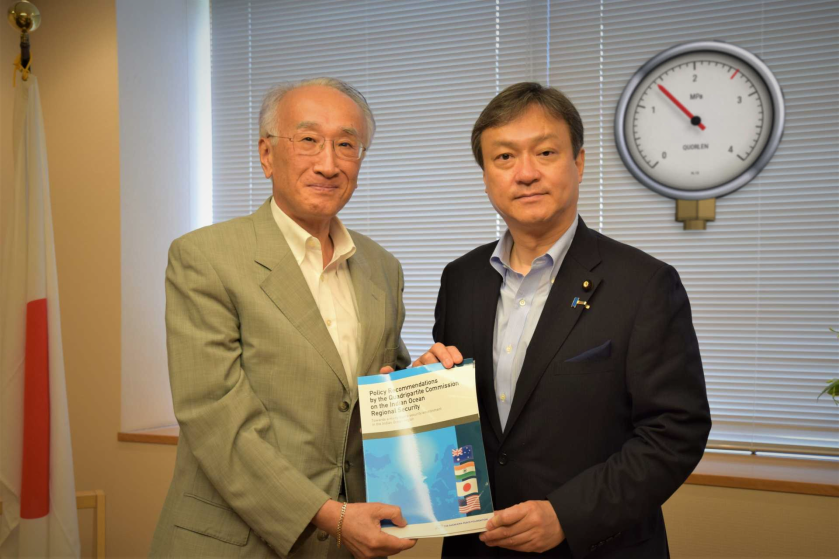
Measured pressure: 1.4 MPa
